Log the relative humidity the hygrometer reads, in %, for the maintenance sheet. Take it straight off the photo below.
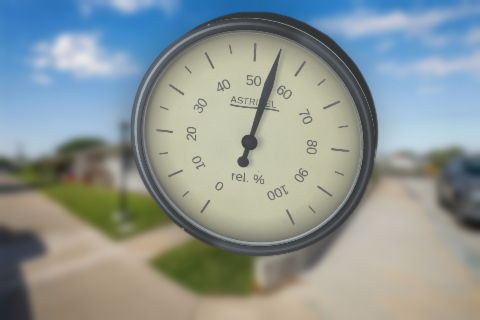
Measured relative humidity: 55 %
